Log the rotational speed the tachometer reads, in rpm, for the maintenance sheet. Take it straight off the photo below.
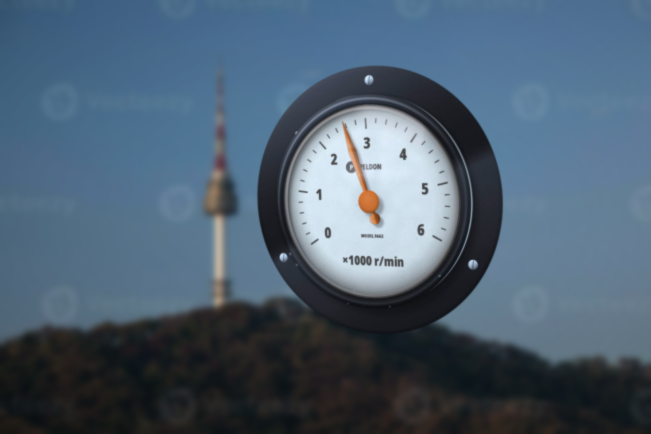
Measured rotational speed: 2600 rpm
